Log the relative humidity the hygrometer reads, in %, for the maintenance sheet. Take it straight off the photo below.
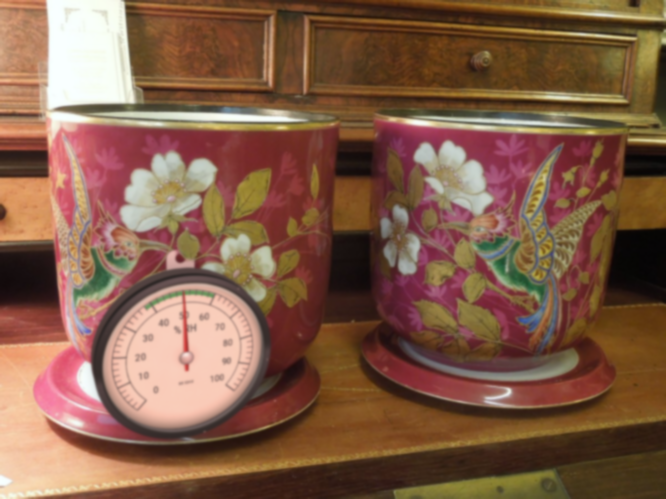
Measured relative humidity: 50 %
